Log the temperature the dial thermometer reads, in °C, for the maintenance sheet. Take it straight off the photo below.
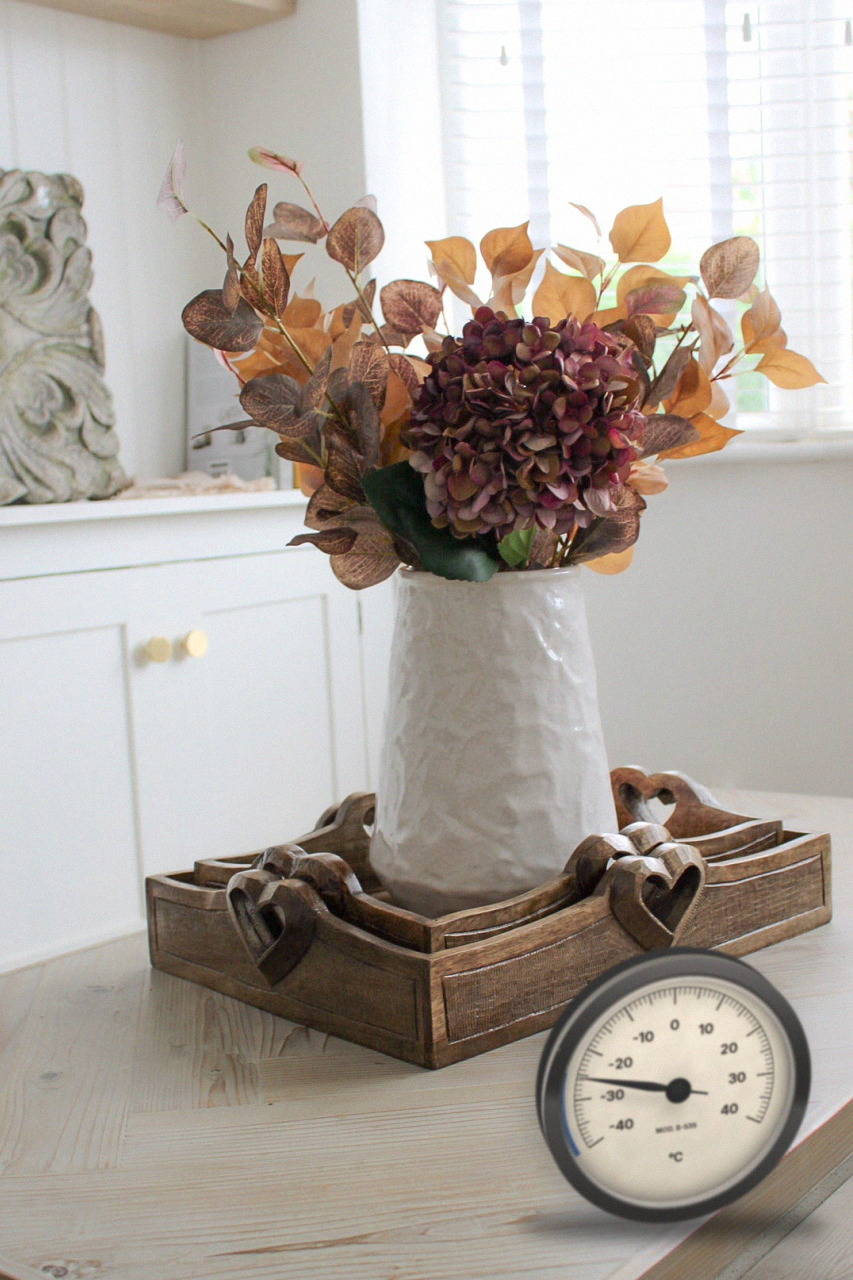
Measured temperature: -25 °C
